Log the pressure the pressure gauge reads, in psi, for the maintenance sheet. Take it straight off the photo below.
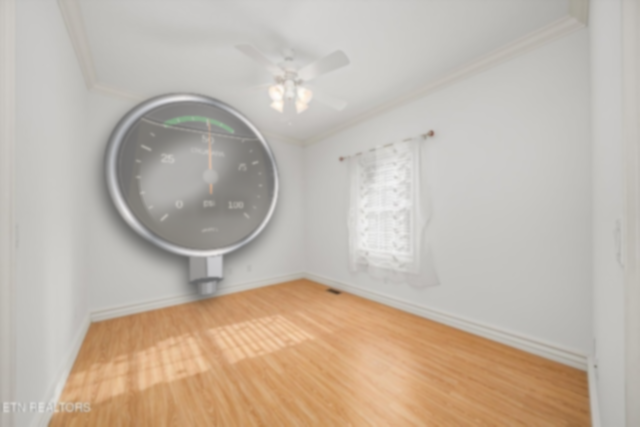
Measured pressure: 50 psi
